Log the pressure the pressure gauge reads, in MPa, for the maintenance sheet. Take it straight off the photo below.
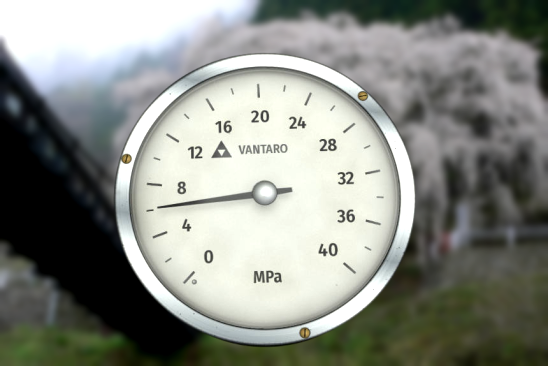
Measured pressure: 6 MPa
